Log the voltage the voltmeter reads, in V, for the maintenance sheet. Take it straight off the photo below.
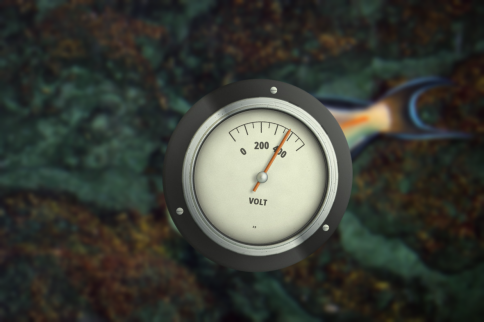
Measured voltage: 375 V
